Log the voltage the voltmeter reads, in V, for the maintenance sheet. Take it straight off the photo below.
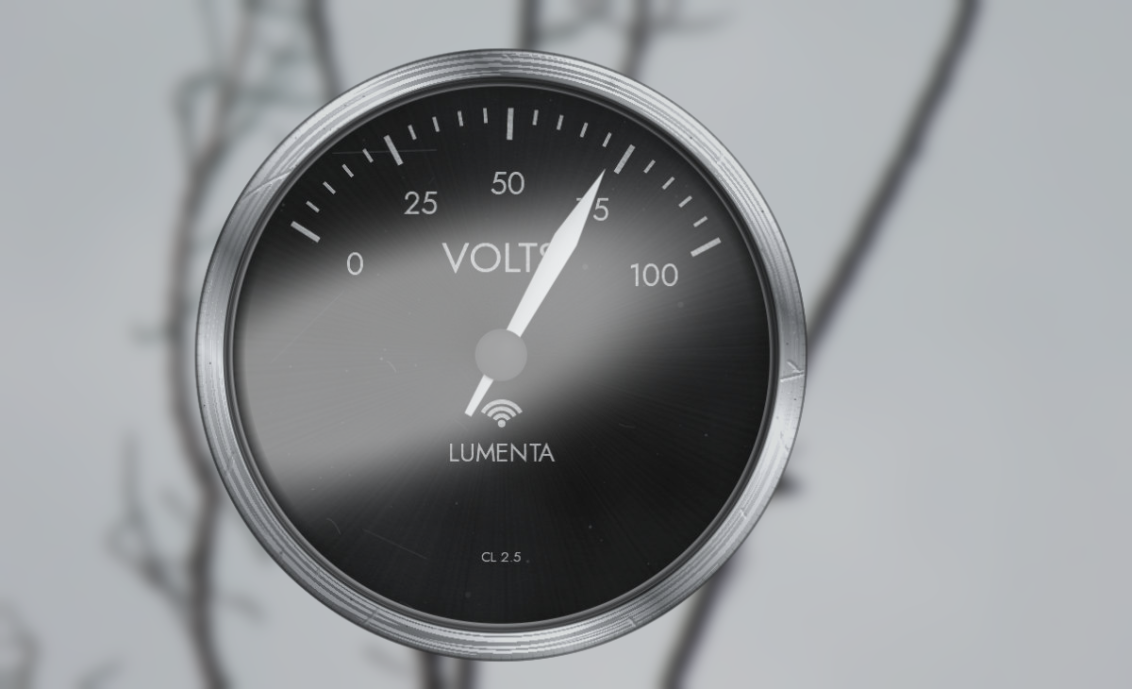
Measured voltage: 72.5 V
